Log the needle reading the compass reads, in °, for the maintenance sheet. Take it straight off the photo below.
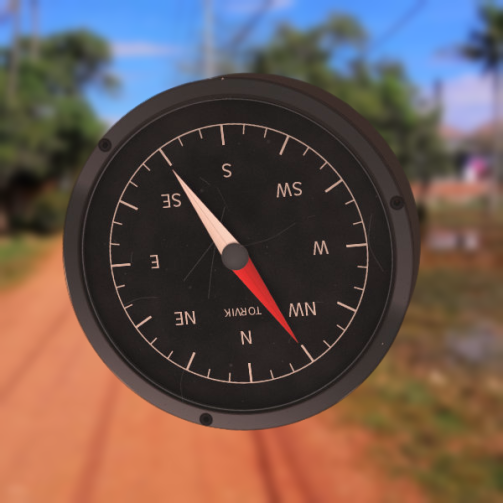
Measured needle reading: 330 °
